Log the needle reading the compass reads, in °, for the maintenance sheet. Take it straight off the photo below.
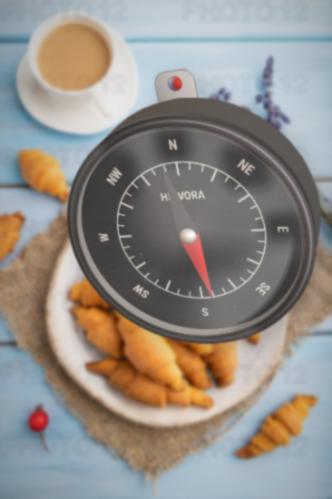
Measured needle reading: 170 °
